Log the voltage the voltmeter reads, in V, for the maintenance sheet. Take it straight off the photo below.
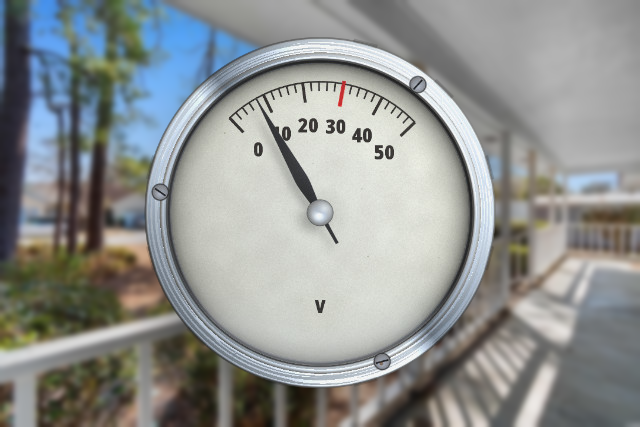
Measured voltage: 8 V
